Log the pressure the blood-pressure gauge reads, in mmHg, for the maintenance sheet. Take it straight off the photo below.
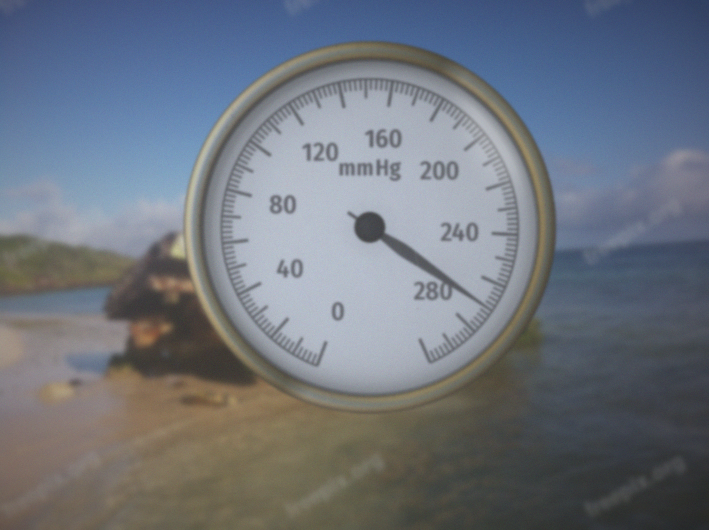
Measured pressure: 270 mmHg
